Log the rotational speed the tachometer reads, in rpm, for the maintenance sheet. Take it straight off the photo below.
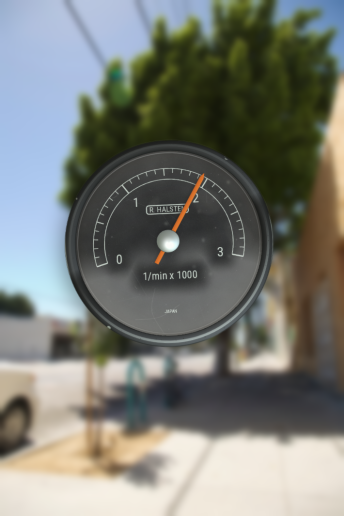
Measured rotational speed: 1950 rpm
